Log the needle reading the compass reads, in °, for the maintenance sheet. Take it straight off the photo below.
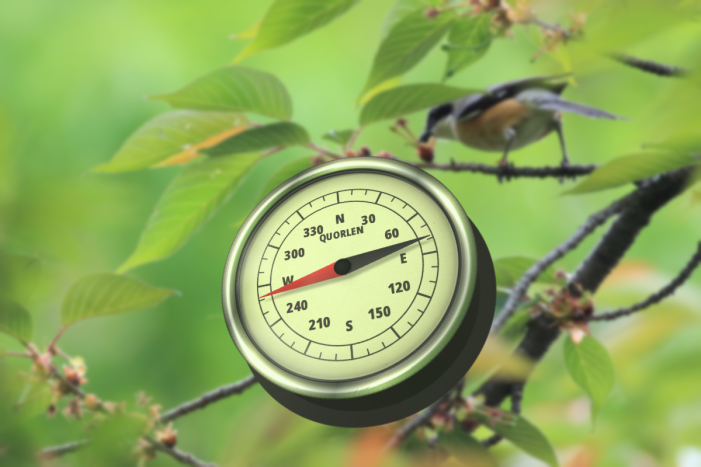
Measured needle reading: 260 °
